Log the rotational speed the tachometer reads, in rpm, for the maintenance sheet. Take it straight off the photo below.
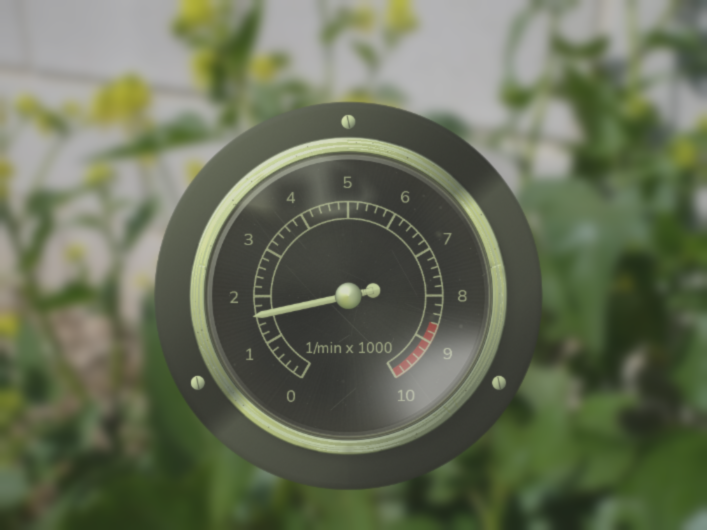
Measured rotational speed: 1600 rpm
